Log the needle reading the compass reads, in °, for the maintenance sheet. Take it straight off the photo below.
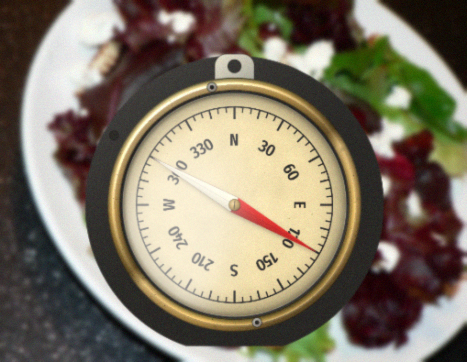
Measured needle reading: 120 °
